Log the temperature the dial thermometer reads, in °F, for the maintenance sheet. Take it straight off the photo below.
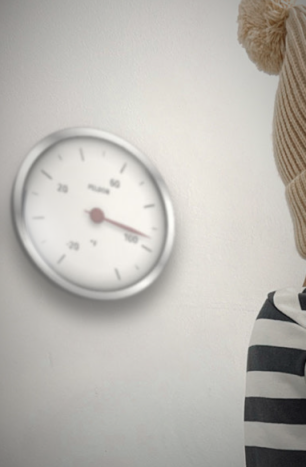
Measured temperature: 95 °F
